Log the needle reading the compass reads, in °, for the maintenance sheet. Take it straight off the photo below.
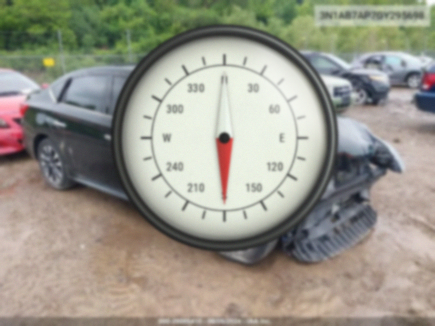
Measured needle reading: 180 °
